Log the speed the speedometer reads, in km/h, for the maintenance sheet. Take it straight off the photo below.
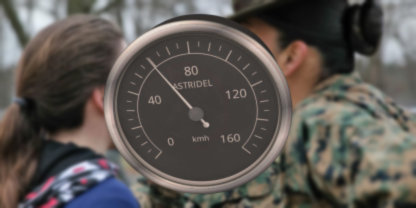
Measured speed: 60 km/h
